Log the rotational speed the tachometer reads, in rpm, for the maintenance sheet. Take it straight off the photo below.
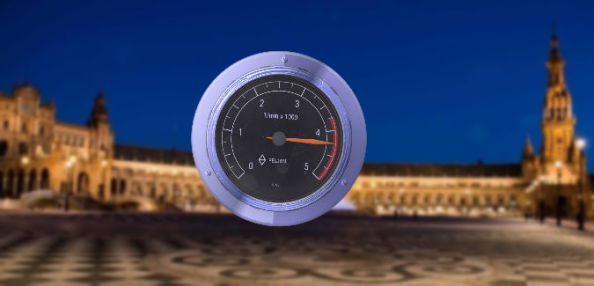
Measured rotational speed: 4250 rpm
